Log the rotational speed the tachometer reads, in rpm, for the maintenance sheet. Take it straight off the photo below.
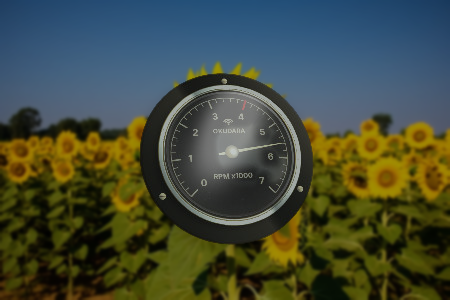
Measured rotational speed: 5600 rpm
